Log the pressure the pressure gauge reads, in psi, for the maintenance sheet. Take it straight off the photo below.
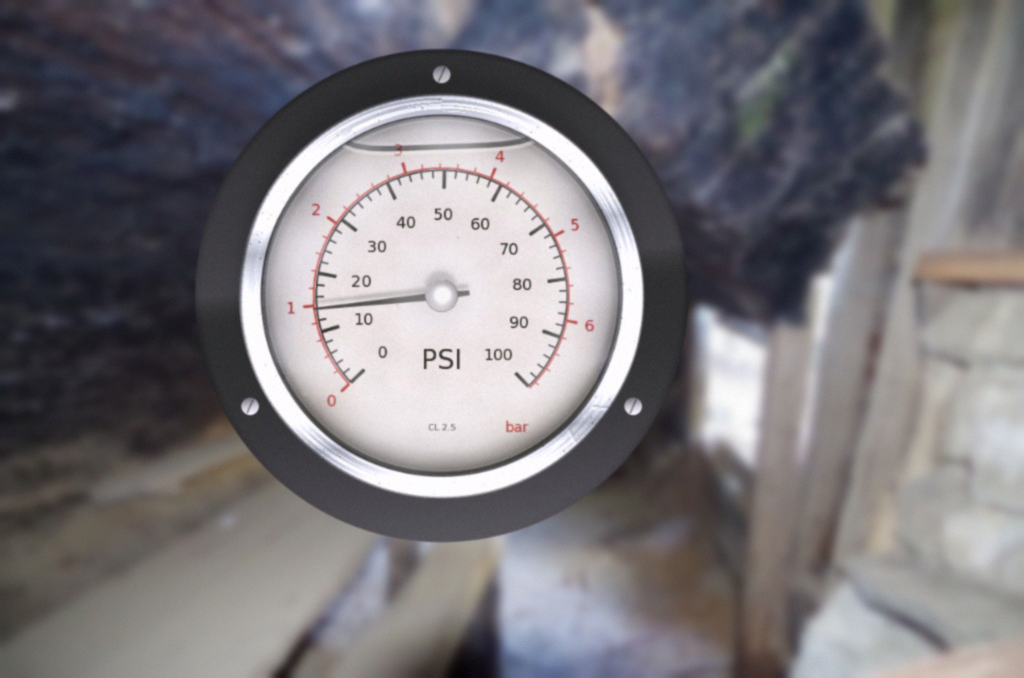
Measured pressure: 14 psi
